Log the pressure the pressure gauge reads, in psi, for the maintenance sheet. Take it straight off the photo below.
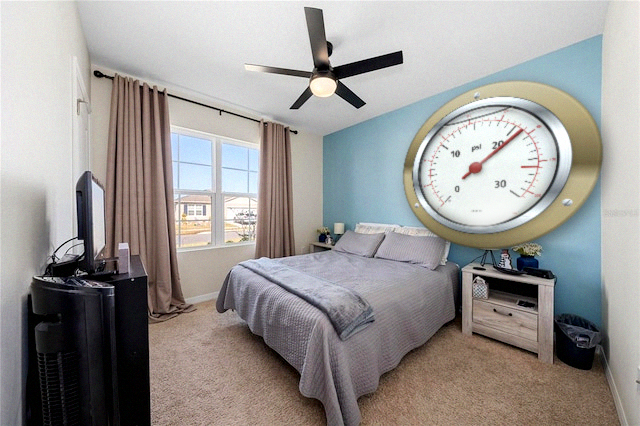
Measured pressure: 21 psi
